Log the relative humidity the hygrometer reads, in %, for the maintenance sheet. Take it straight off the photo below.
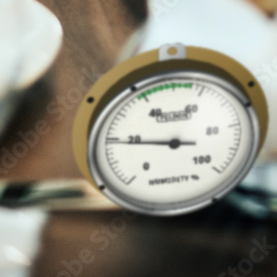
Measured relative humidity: 20 %
